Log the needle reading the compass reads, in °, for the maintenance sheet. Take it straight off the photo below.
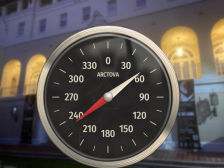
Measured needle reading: 232.5 °
